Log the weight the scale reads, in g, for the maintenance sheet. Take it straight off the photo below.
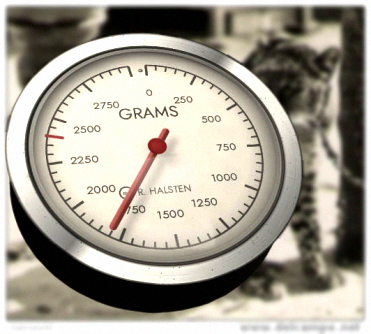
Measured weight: 1800 g
